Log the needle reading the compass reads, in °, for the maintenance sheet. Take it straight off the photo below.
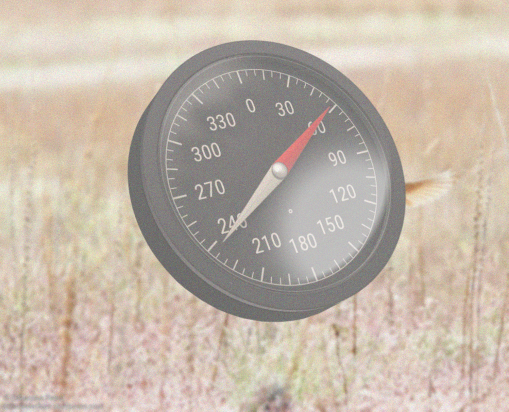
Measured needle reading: 57.5 °
